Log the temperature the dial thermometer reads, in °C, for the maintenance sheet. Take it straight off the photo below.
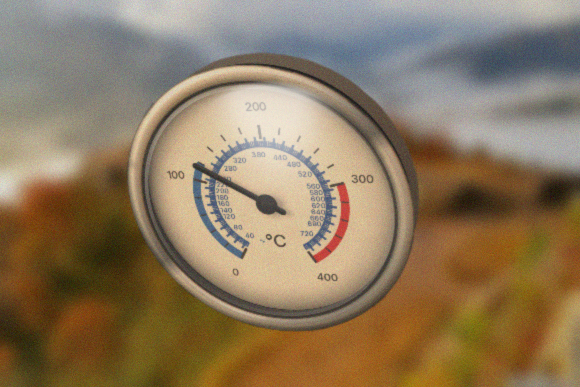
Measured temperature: 120 °C
